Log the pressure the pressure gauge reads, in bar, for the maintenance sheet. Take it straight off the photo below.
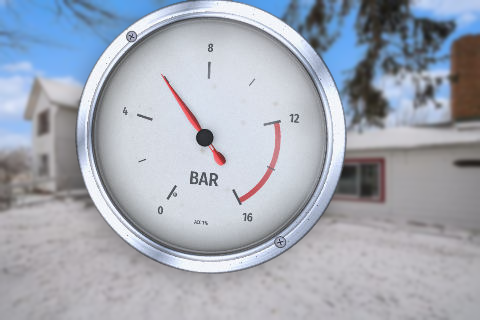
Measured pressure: 6 bar
